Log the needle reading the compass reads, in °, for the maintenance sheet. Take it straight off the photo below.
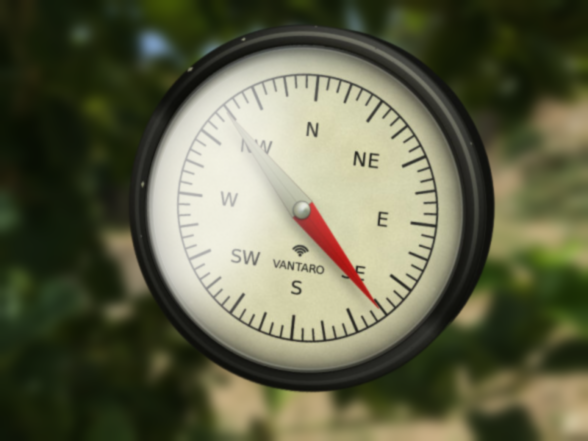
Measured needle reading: 135 °
